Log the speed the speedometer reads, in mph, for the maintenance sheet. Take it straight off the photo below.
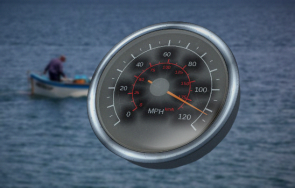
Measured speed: 112.5 mph
